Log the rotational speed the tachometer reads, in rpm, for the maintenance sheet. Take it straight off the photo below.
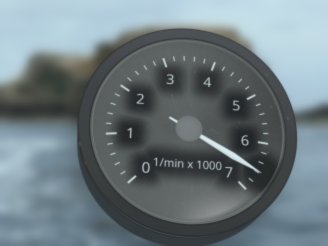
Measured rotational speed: 6600 rpm
